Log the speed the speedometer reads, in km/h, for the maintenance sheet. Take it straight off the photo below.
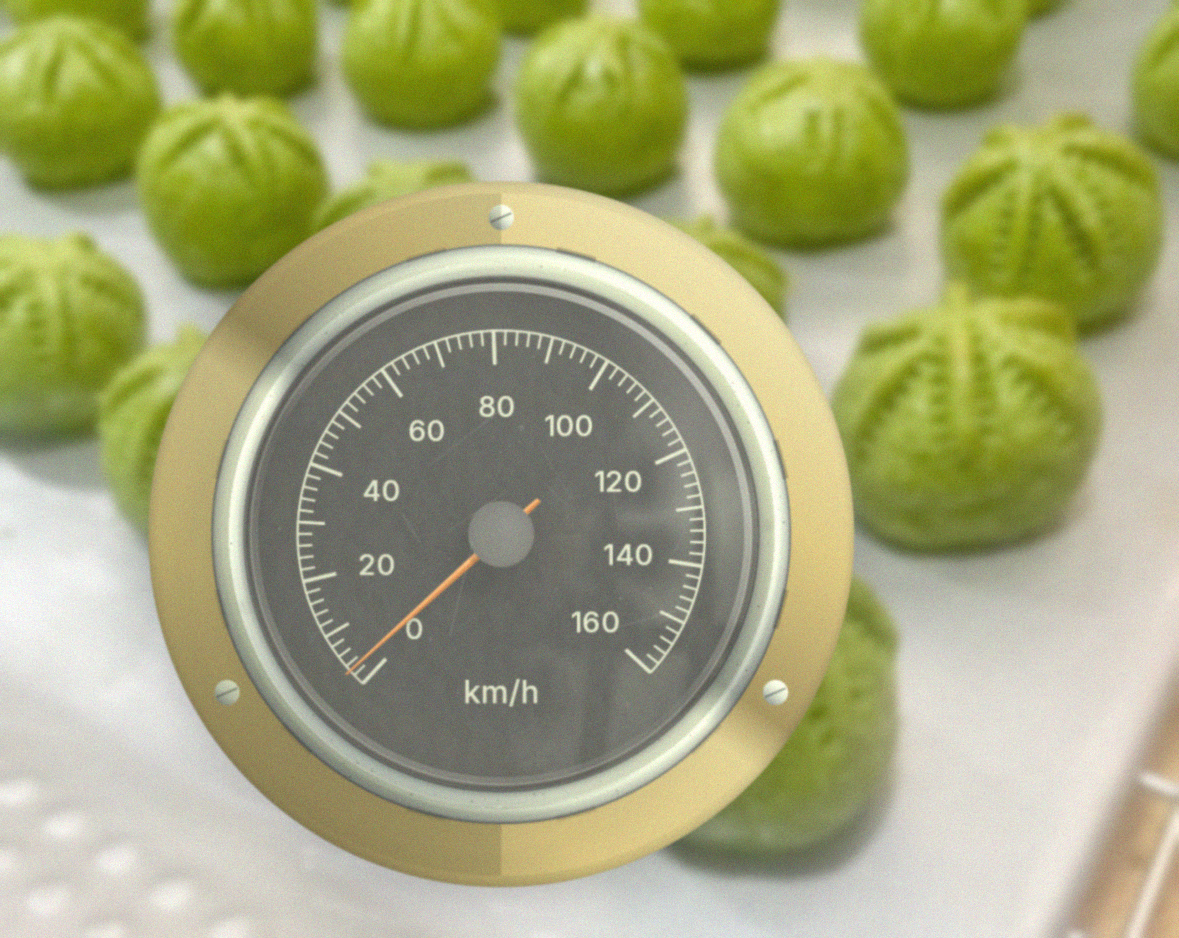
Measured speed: 3 km/h
